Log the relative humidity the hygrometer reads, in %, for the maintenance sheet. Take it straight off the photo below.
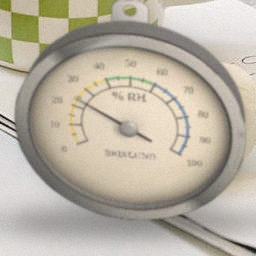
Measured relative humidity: 25 %
